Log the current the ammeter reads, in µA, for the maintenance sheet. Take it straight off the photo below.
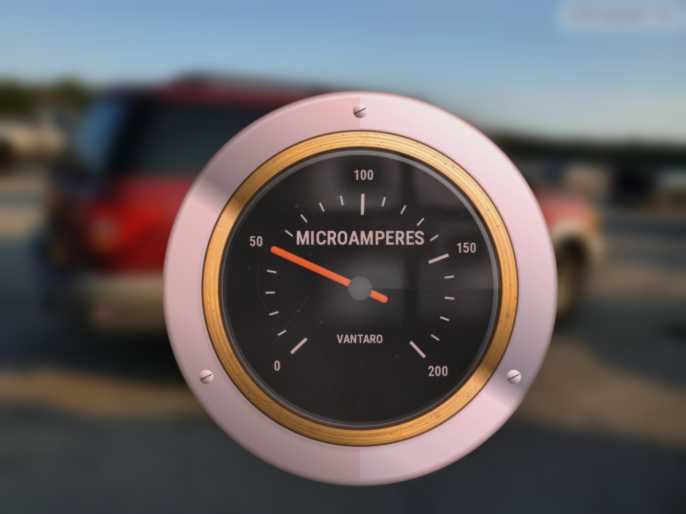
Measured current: 50 µA
